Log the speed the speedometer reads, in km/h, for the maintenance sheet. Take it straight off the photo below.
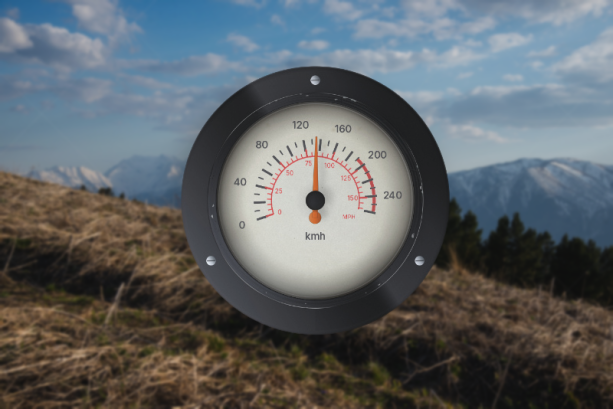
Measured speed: 135 km/h
